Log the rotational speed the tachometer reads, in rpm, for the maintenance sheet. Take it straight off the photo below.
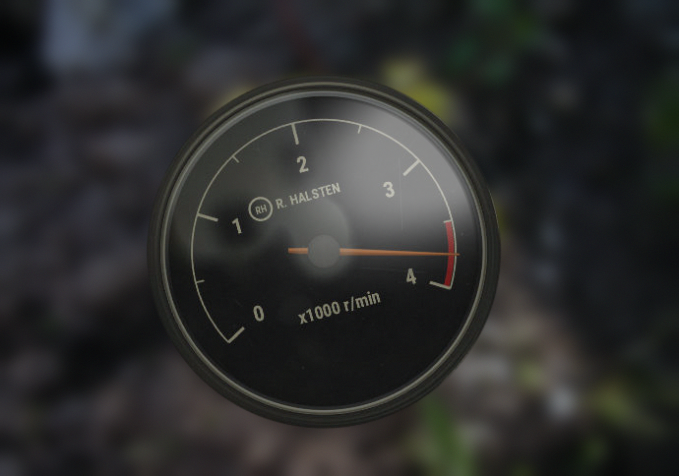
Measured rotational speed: 3750 rpm
